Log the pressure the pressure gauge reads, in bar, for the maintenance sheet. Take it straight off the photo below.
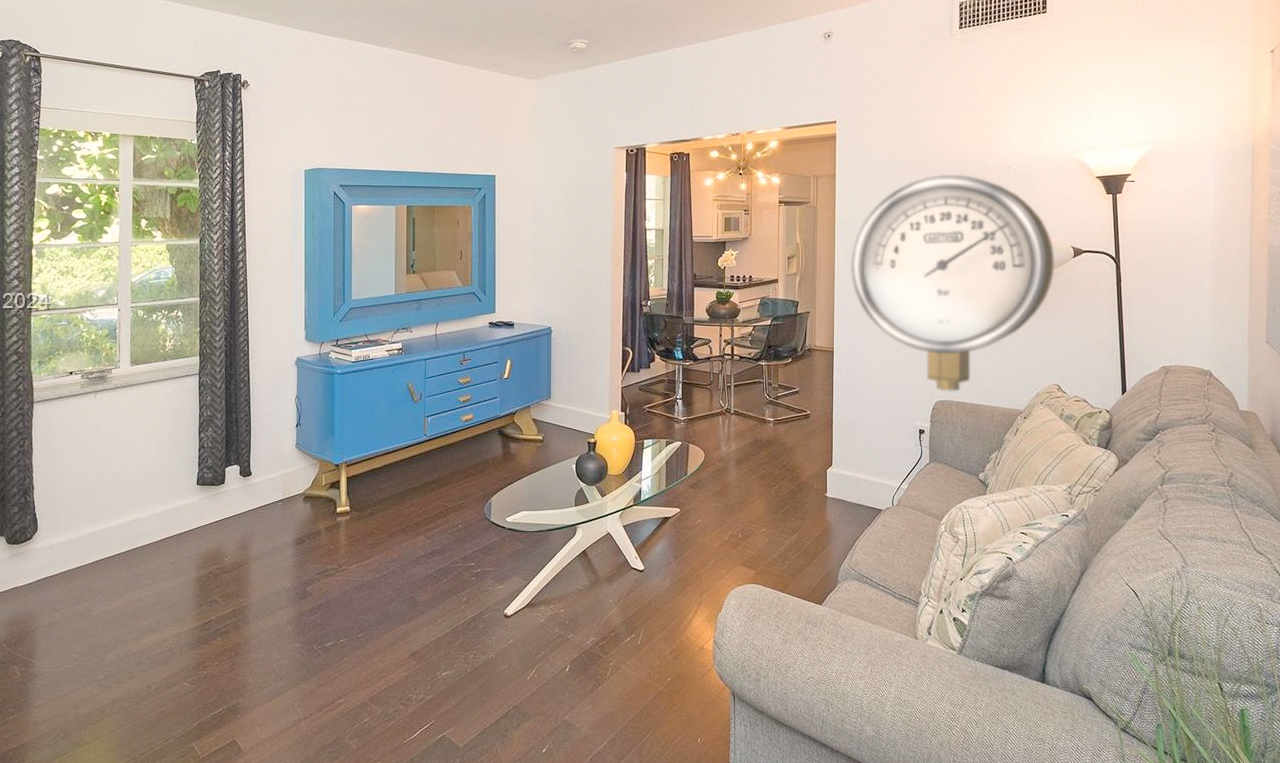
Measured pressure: 32 bar
